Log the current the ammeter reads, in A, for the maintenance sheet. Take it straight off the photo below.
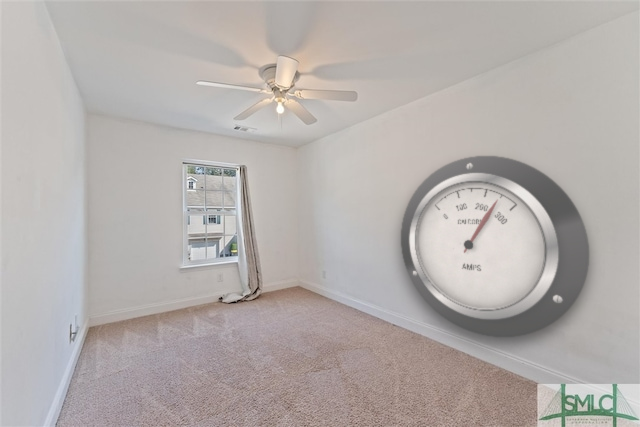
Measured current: 250 A
